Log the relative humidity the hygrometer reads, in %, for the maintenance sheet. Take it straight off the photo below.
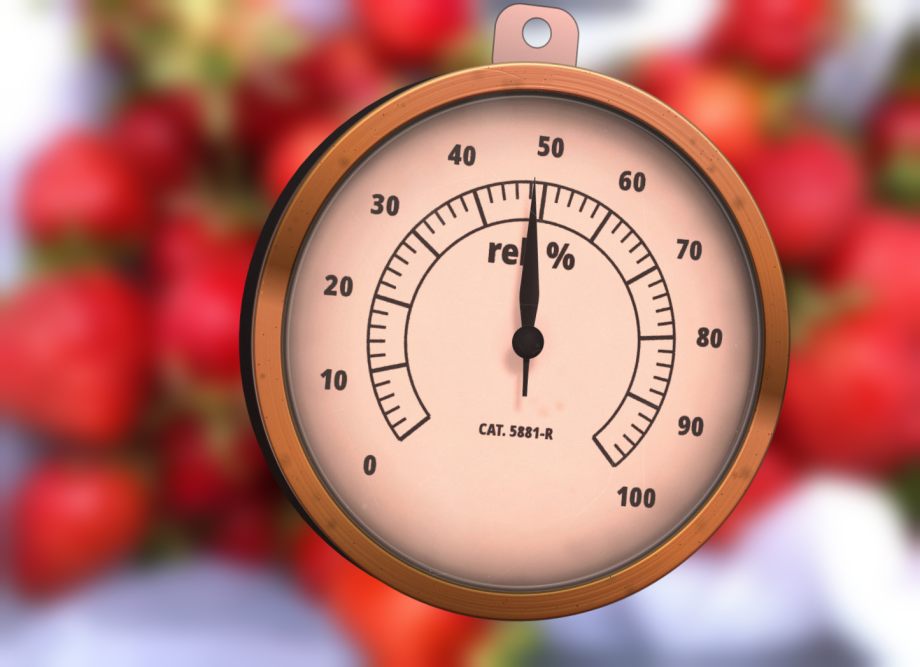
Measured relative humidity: 48 %
